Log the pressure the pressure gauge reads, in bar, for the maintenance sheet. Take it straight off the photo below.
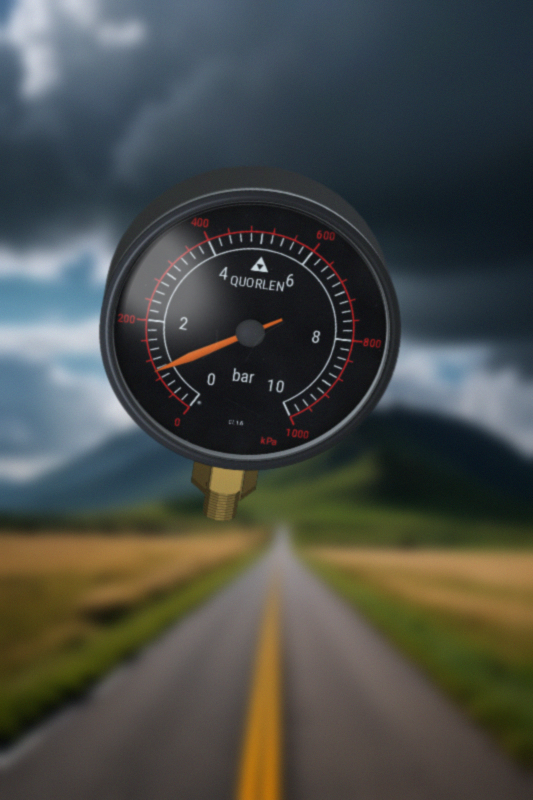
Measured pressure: 1 bar
